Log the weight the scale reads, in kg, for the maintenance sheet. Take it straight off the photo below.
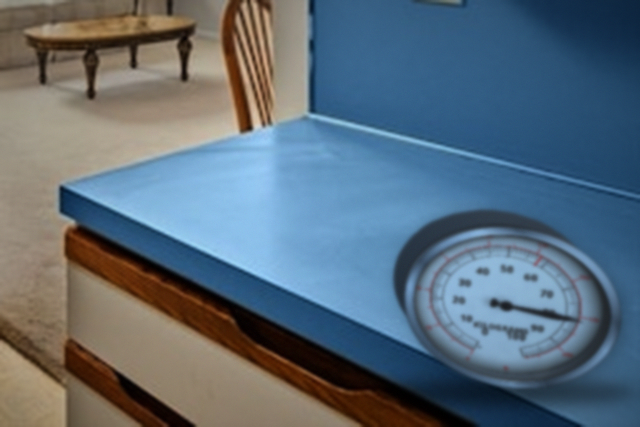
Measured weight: 80 kg
